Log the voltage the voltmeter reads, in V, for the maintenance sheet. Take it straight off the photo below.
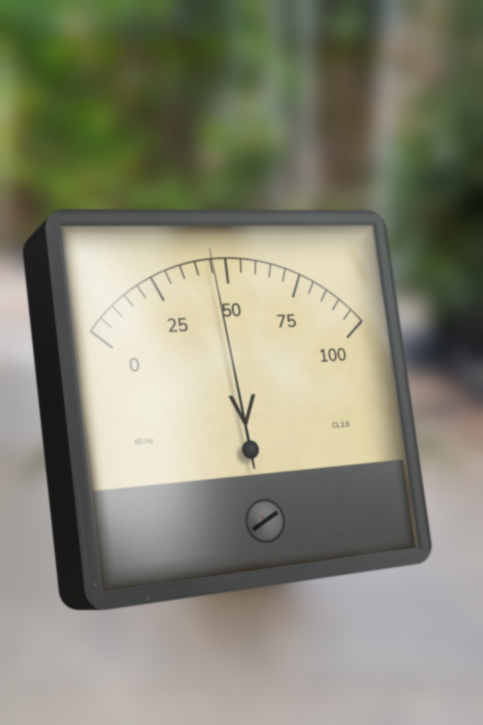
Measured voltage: 45 V
